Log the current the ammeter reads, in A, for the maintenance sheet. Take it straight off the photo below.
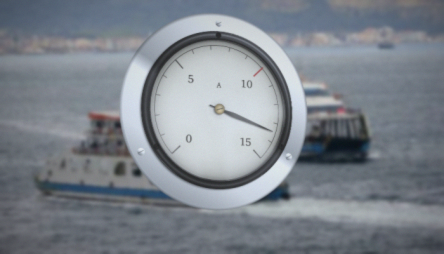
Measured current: 13.5 A
